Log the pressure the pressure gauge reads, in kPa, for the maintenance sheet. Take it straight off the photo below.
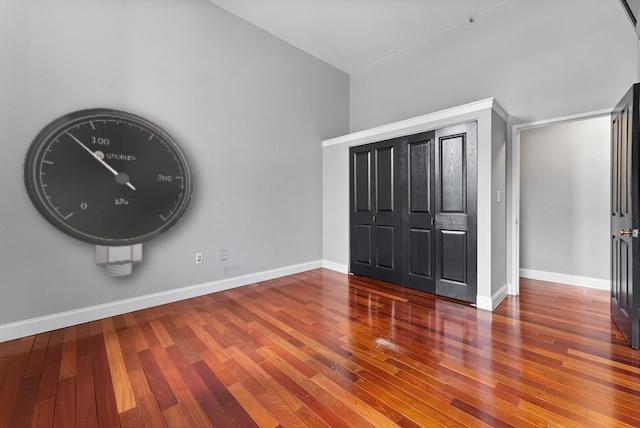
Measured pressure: 80 kPa
